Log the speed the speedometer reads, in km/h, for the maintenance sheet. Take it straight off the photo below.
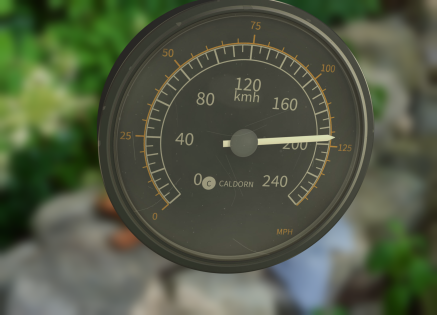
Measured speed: 195 km/h
